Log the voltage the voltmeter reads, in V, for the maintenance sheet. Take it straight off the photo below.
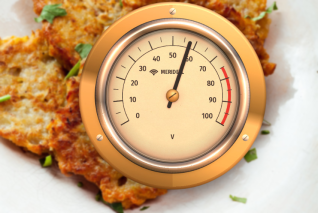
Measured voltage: 57.5 V
